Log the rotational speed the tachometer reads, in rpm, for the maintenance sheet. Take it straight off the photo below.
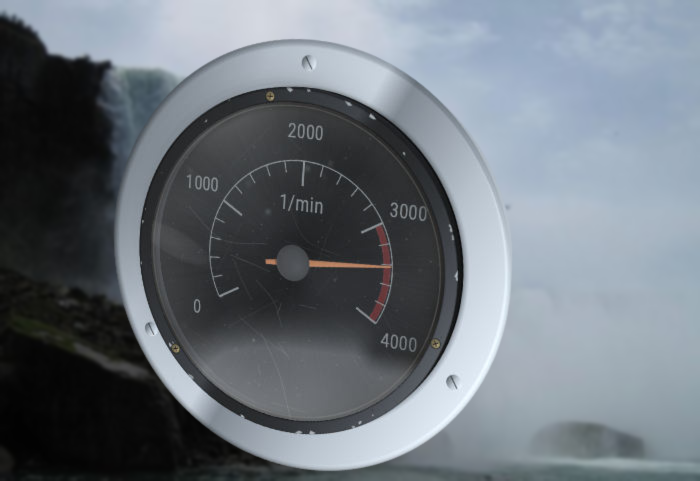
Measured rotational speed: 3400 rpm
